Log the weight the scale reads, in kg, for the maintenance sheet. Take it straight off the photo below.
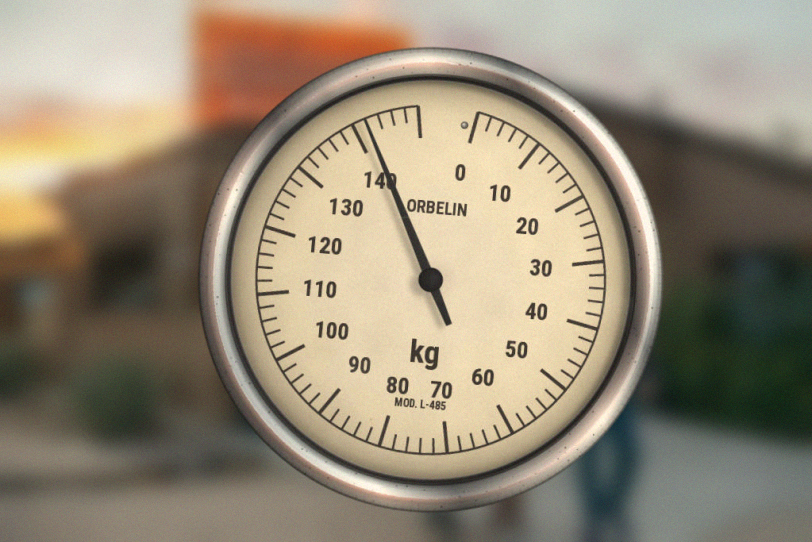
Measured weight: 142 kg
